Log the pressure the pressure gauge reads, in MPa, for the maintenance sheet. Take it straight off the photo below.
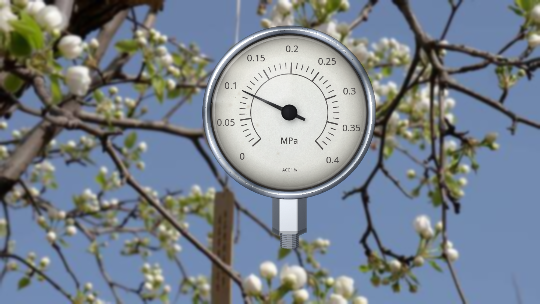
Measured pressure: 0.1 MPa
